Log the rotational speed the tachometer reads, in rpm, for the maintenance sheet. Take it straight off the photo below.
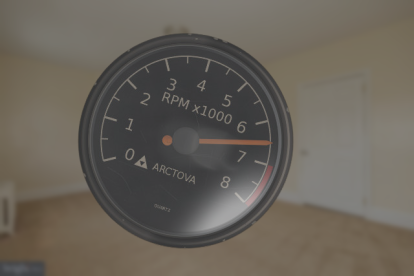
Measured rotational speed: 6500 rpm
